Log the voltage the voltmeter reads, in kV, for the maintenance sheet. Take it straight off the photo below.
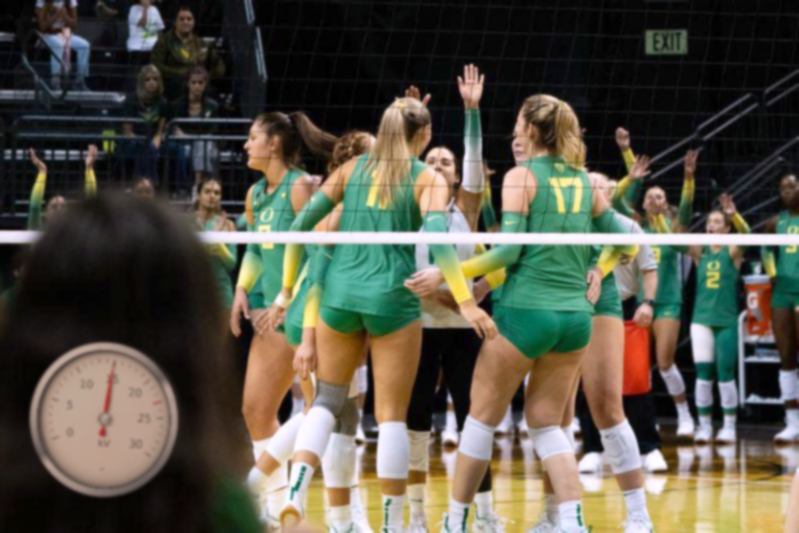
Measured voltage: 15 kV
